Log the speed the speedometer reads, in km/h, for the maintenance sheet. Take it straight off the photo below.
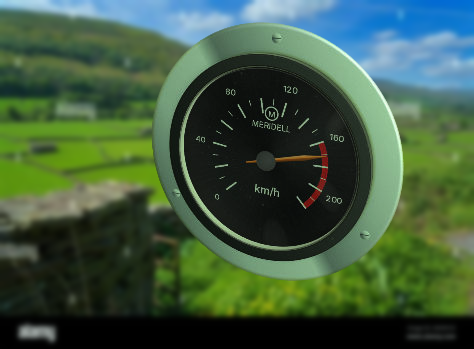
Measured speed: 170 km/h
